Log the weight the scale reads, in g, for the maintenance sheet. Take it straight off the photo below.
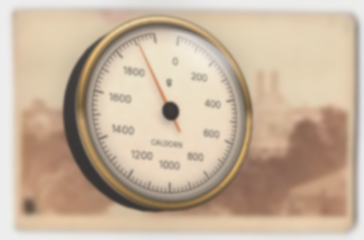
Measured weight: 1900 g
